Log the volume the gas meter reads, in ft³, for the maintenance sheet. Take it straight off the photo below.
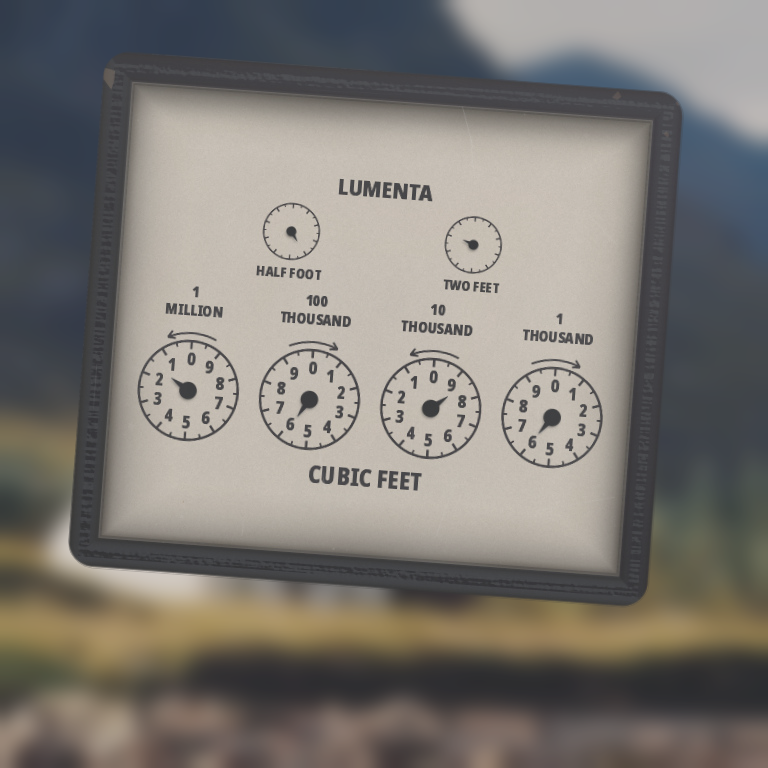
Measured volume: 158600 ft³
